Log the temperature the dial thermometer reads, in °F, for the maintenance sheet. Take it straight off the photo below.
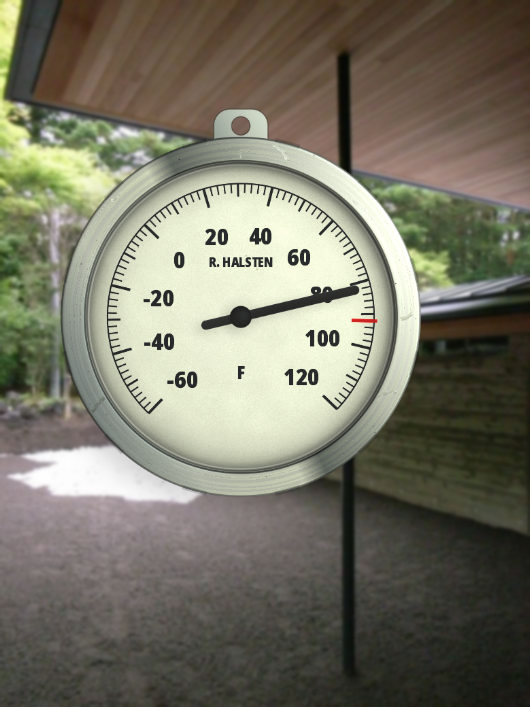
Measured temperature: 82 °F
